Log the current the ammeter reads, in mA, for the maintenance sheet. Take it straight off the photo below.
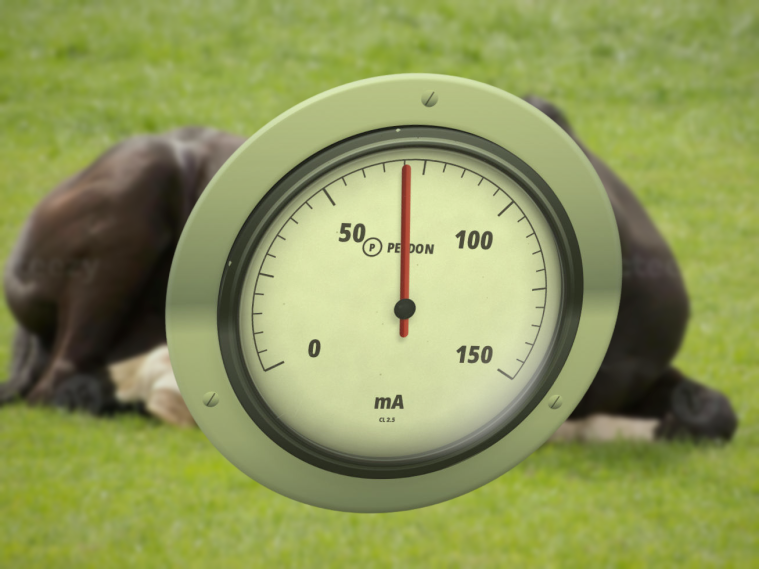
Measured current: 70 mA
